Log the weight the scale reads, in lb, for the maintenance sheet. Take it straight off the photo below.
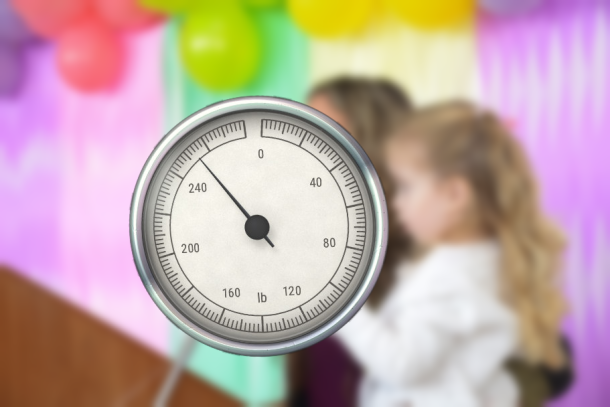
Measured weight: 254 lb
